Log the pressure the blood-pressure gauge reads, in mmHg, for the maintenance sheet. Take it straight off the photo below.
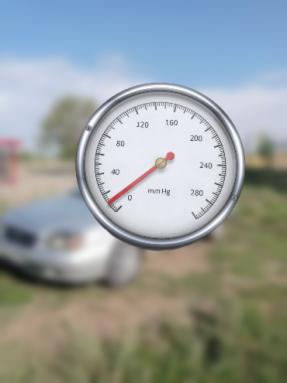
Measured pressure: 10 mmHg
